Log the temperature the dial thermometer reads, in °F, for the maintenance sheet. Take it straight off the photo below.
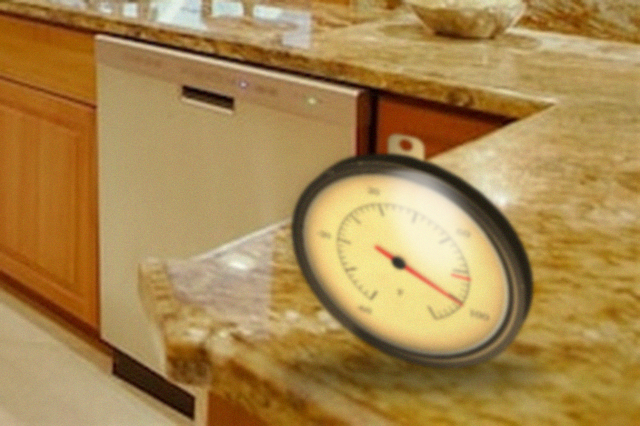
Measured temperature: 100 °F
